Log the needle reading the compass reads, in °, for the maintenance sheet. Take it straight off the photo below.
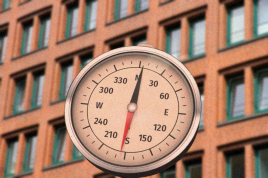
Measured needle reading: 185 °
